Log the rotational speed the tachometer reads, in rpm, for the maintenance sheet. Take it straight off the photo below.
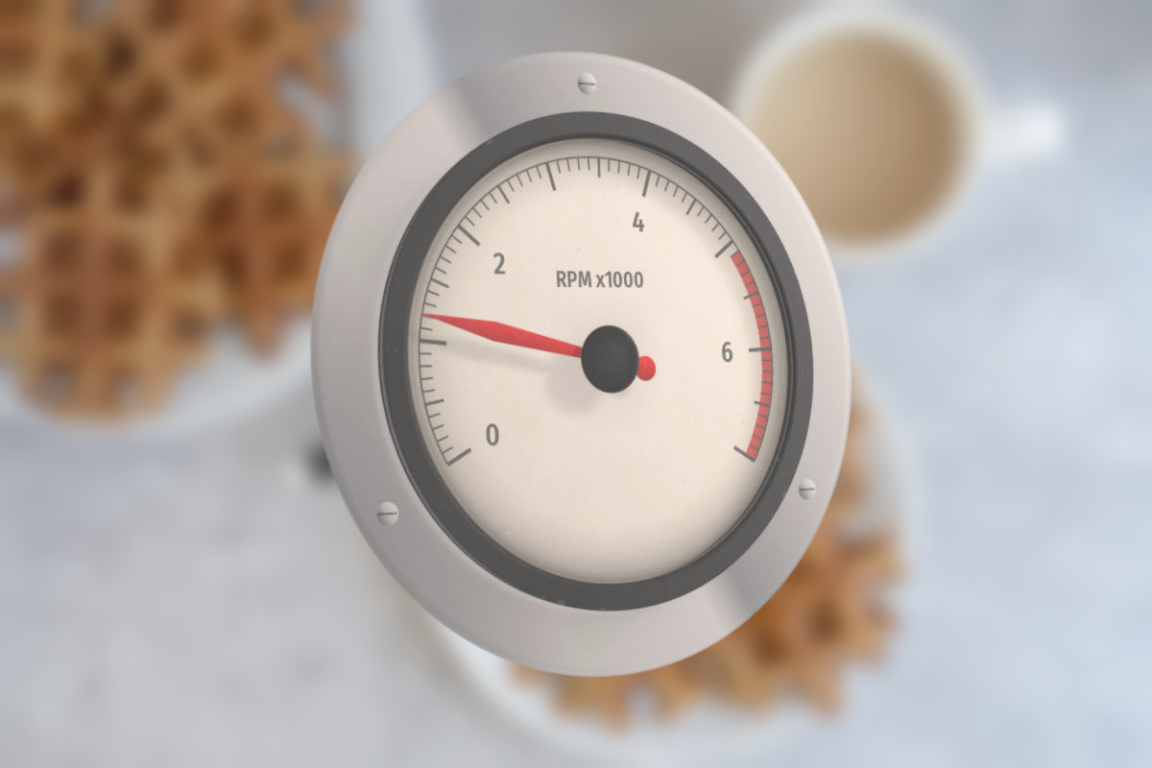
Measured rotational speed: 1200 rpm
